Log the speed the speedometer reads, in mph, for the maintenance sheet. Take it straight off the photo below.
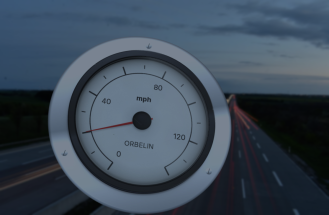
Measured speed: 20 mph
